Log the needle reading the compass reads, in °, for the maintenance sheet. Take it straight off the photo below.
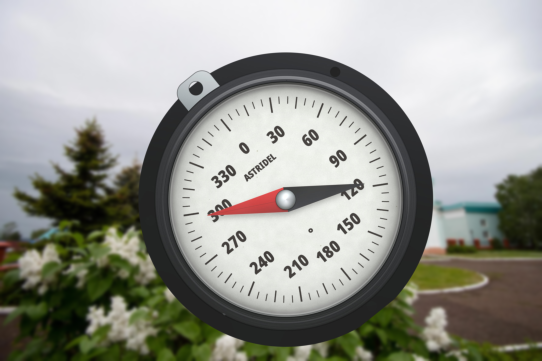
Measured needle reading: 297.5 °
